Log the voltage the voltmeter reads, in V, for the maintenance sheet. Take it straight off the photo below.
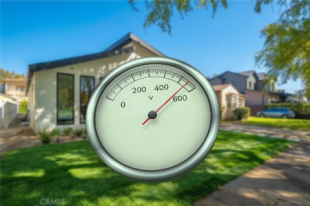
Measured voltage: 550 V
